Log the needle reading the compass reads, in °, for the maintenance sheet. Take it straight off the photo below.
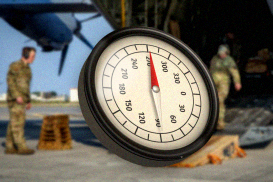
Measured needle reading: 270 °
